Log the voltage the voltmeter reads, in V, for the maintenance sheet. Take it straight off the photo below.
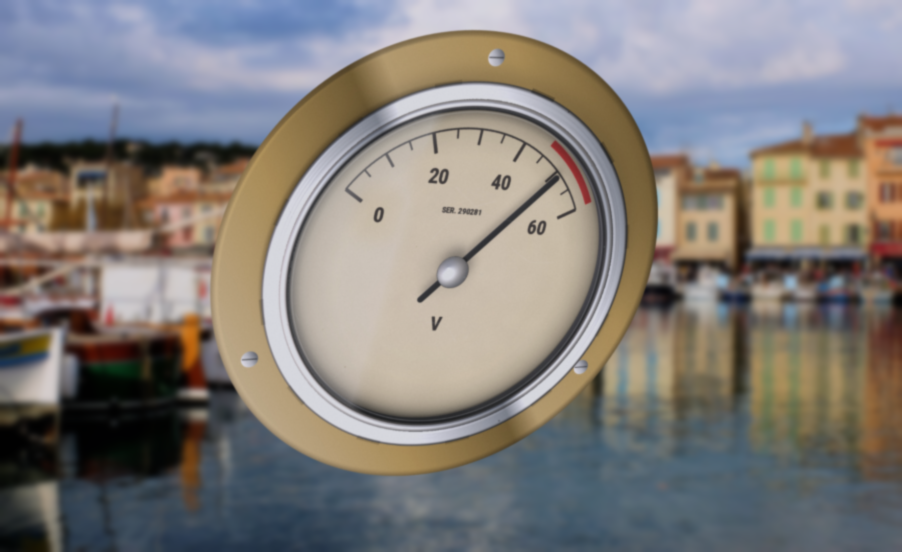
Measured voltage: 50 V
